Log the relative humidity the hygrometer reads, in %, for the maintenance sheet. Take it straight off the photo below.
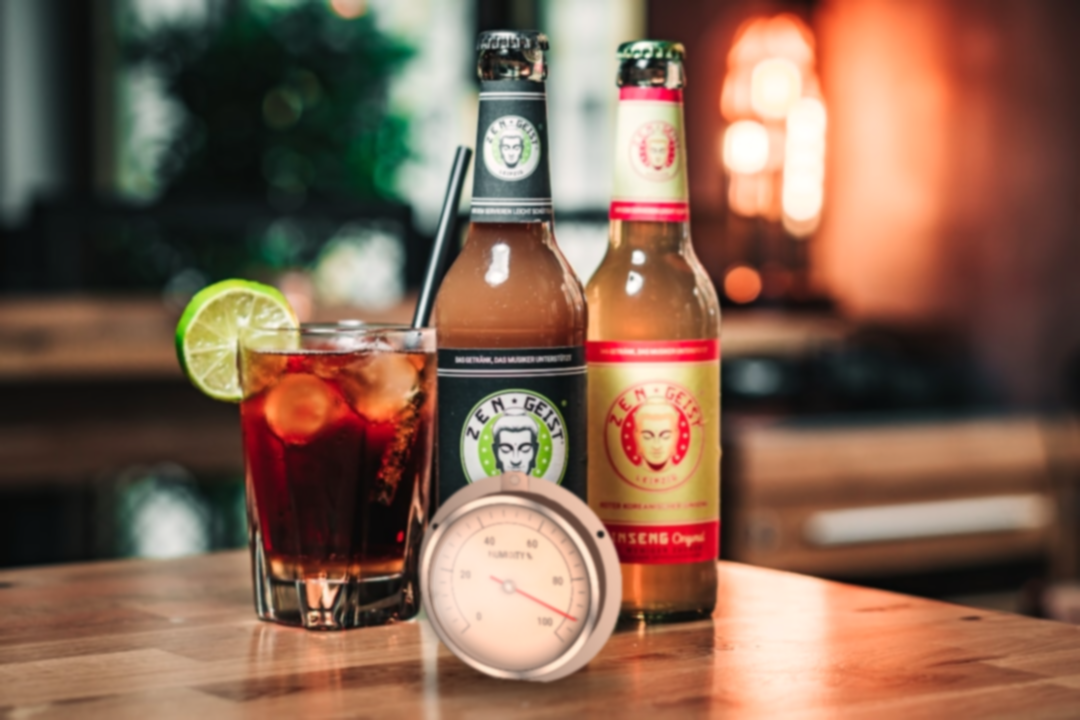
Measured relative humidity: 92 %
